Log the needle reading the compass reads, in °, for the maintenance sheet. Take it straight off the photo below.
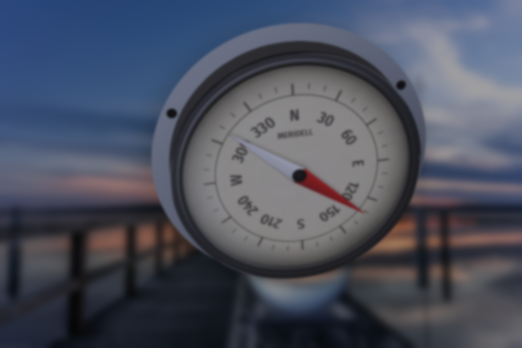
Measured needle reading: 130 °
